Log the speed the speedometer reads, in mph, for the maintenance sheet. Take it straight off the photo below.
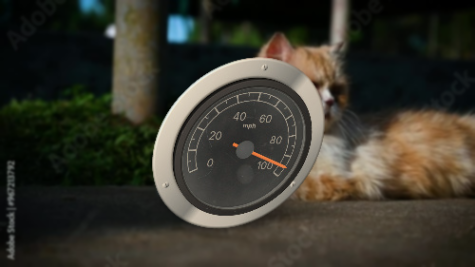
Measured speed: 95 mph
